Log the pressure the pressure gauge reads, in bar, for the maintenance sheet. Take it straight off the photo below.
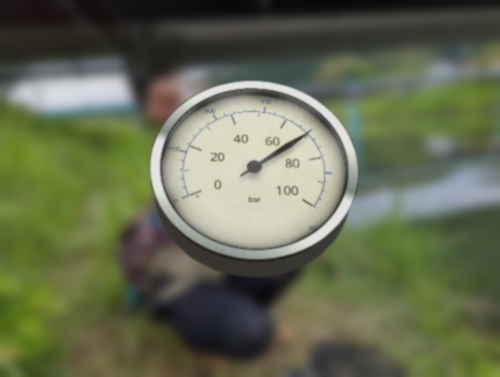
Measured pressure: 70 bar
